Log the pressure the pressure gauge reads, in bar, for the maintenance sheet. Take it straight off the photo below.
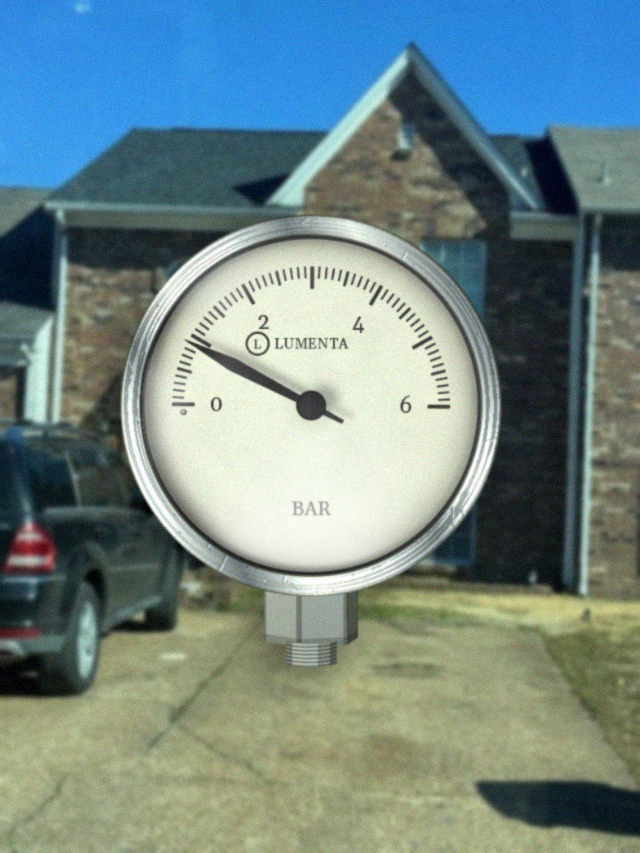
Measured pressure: 0.9 bar
